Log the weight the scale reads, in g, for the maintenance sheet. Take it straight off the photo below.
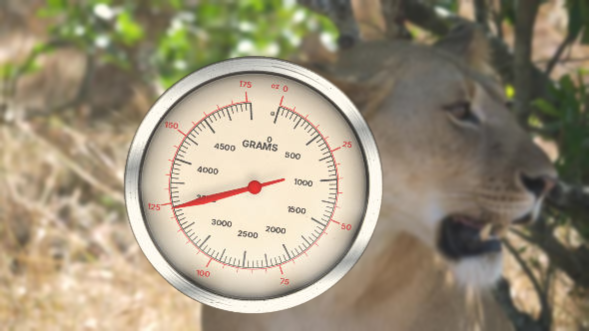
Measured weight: 3500 g
